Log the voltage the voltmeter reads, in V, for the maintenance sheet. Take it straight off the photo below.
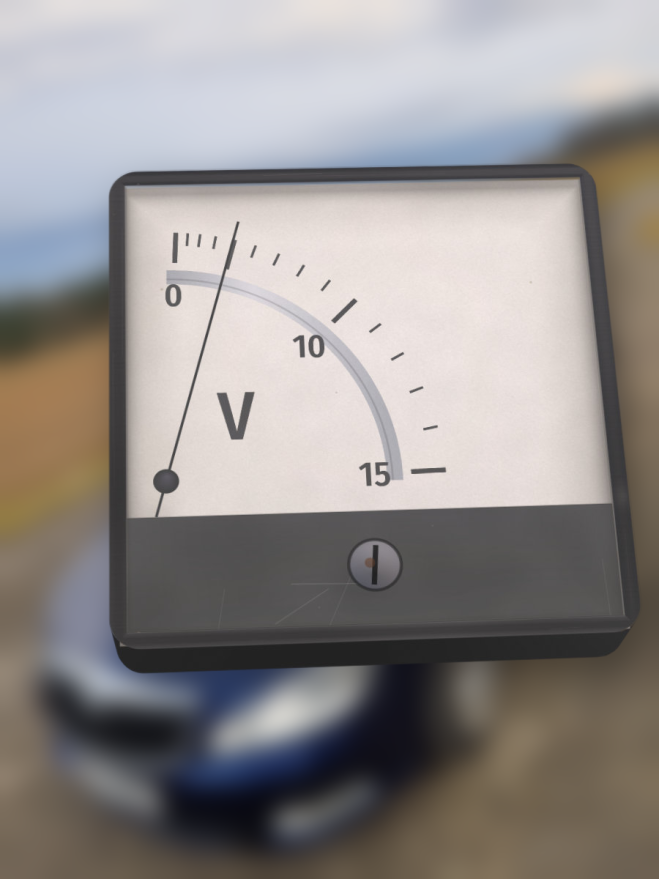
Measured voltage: 5 V
